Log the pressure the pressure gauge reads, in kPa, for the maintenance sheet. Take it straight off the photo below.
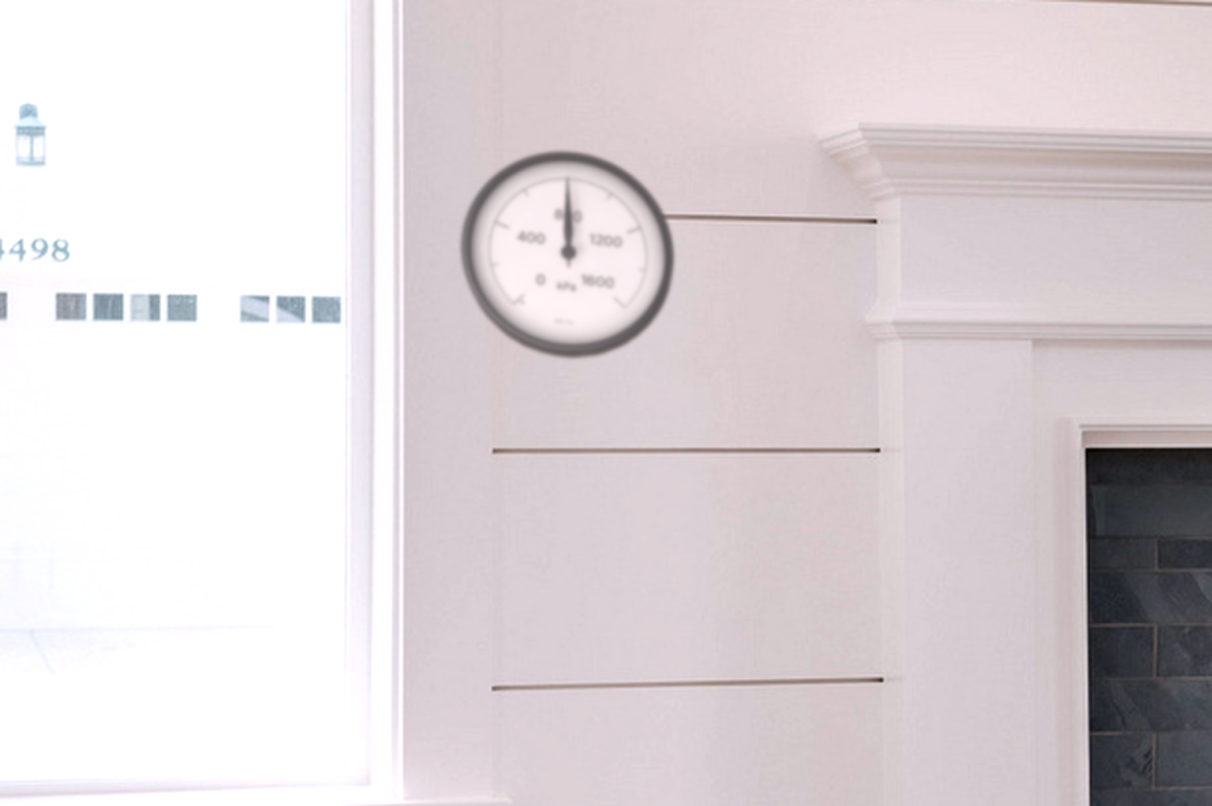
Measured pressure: 800 kPa
